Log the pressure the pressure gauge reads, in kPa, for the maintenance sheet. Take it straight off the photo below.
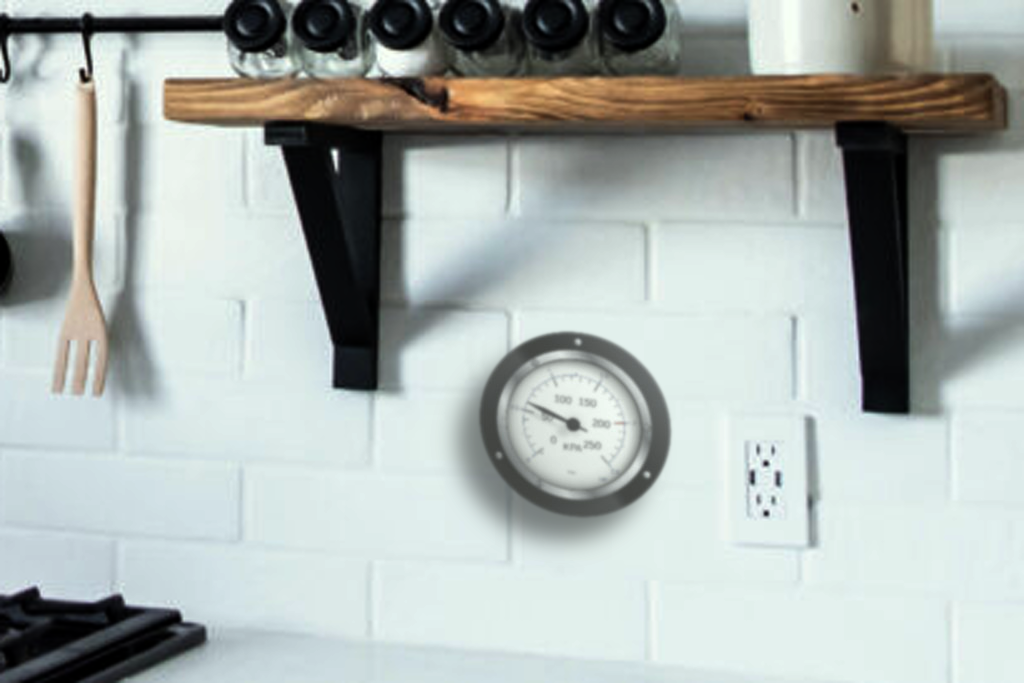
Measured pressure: 60 kPa
